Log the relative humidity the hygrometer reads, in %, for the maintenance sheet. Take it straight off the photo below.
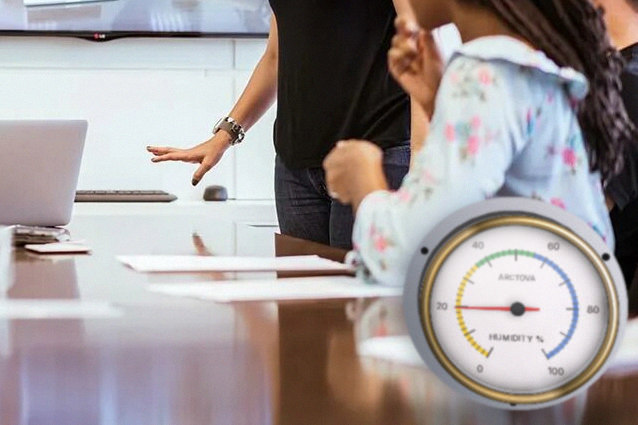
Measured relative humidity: 20 %
